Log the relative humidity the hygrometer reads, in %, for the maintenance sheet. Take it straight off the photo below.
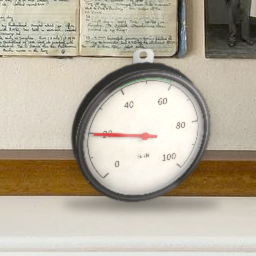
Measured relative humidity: 20 %
